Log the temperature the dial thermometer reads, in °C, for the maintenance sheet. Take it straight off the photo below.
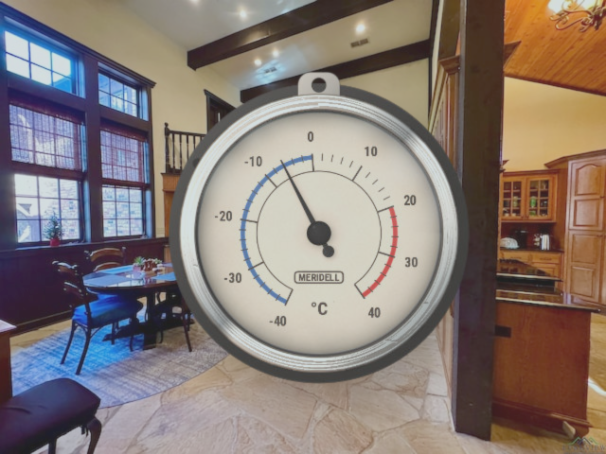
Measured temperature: -6 °C
